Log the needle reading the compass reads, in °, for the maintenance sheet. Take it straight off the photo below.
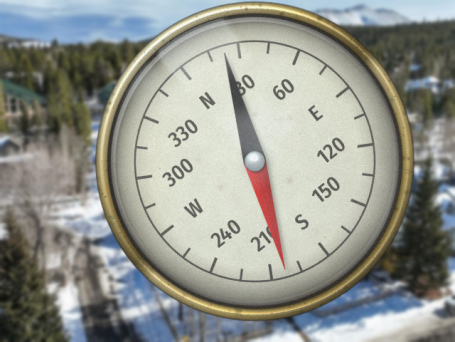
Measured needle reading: 202.5 °
